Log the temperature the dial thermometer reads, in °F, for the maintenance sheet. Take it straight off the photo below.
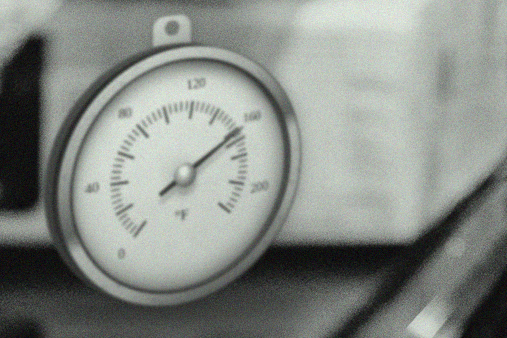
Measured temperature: 160 °F
